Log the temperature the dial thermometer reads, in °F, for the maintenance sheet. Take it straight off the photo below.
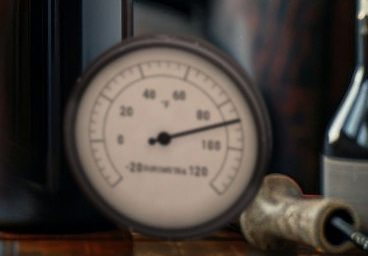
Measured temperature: 88 °F
